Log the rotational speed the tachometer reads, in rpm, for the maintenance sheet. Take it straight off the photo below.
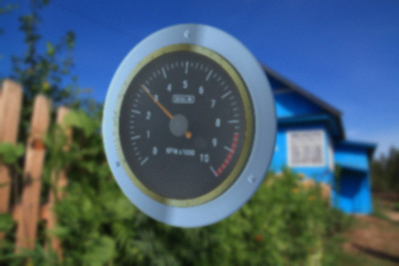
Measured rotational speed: 3000 rpm
